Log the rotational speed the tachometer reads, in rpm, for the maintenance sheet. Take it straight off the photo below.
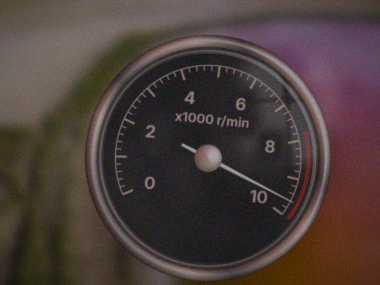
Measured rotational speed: 9600 rpm
